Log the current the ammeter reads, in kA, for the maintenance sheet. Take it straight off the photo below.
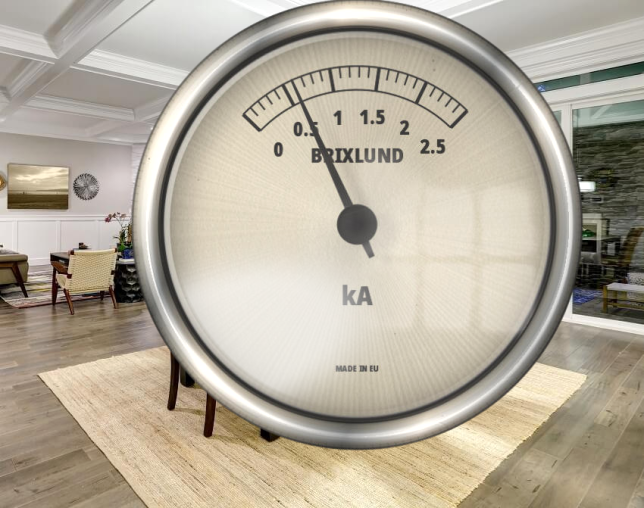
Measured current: 0.6 kA
